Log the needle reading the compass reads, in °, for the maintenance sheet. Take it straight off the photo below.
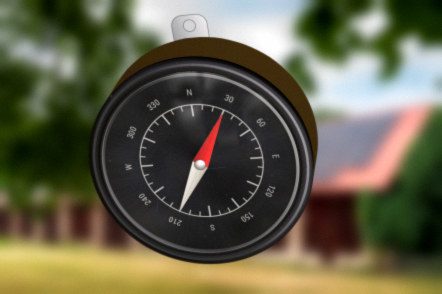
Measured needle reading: 30 °
